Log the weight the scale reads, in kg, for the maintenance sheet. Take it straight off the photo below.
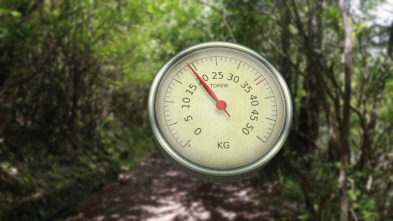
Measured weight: 19 kg
